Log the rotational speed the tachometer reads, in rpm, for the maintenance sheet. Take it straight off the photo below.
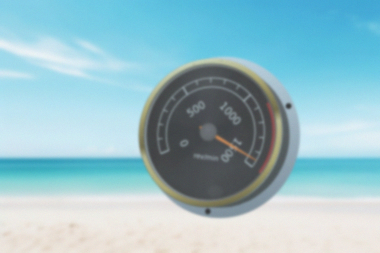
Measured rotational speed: 1450 rpm
